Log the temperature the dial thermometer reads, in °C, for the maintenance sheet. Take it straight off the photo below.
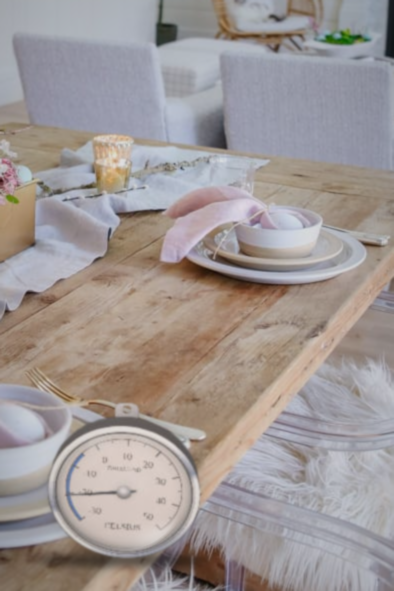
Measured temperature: -20 °C
